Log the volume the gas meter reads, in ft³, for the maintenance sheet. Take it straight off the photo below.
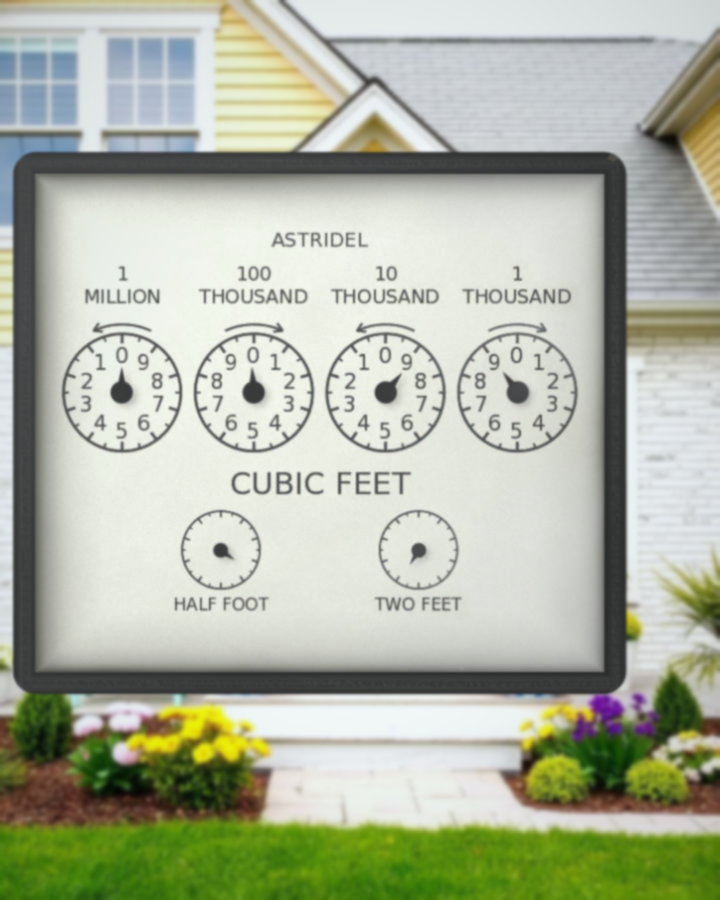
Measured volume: 998900 ft³
